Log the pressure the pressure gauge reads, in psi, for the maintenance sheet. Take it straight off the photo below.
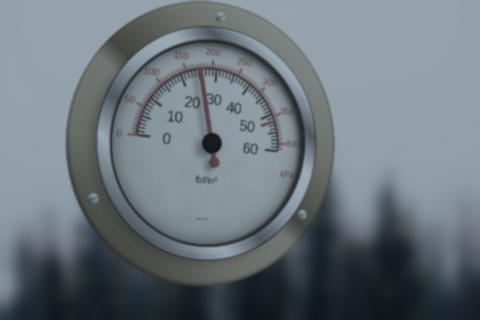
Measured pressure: 25 psi
